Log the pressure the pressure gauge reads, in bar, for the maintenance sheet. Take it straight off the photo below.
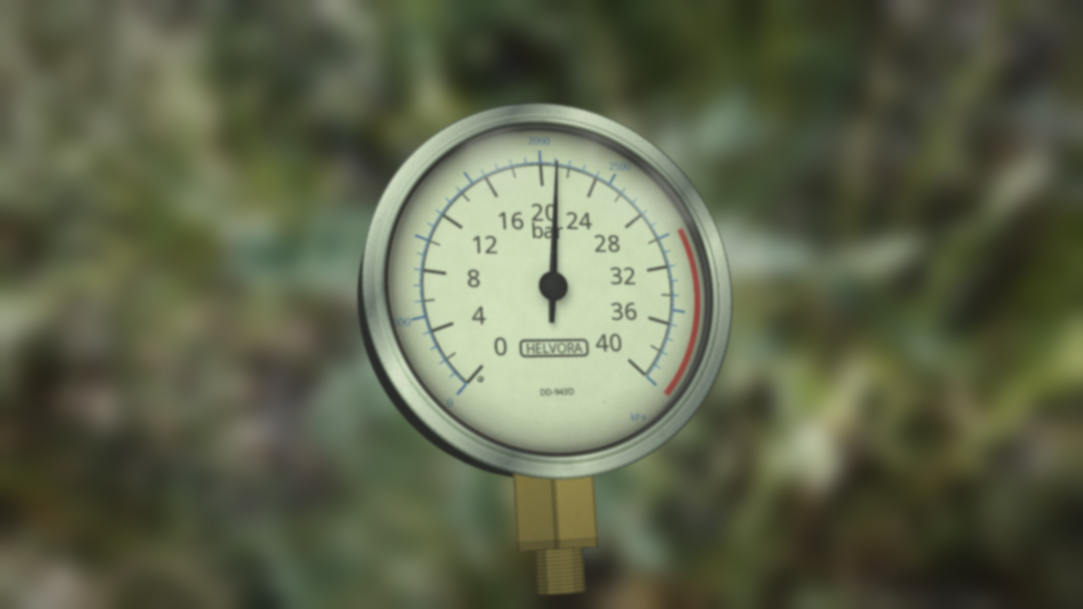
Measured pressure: 21 bar
